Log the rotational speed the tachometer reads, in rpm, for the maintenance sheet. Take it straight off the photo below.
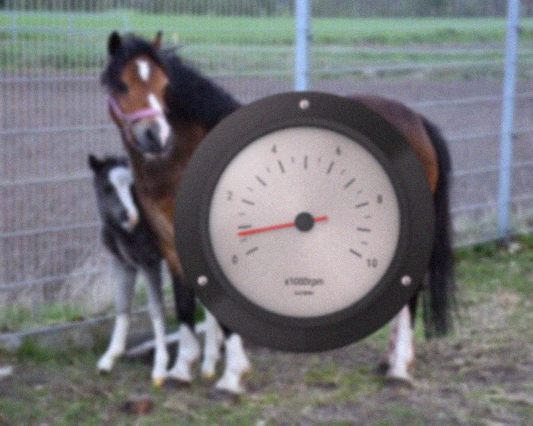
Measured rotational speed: 750 rpm
